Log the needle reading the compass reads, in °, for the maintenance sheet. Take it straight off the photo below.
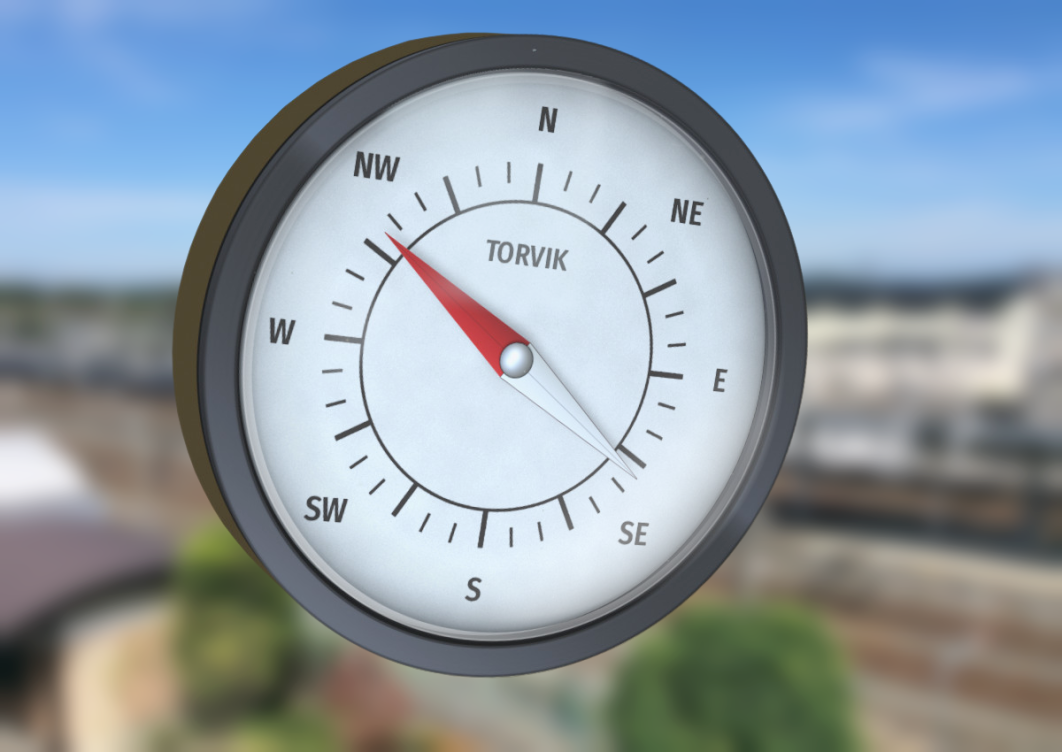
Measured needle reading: 305 °
